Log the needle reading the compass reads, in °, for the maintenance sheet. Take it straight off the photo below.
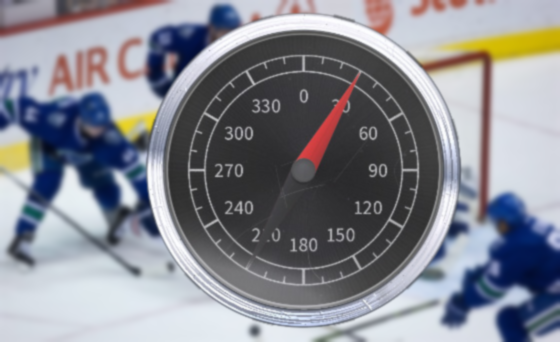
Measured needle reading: 30 °
